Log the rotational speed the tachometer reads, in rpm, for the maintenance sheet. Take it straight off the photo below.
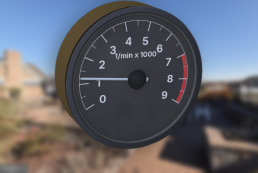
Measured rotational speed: 1250 rpm
